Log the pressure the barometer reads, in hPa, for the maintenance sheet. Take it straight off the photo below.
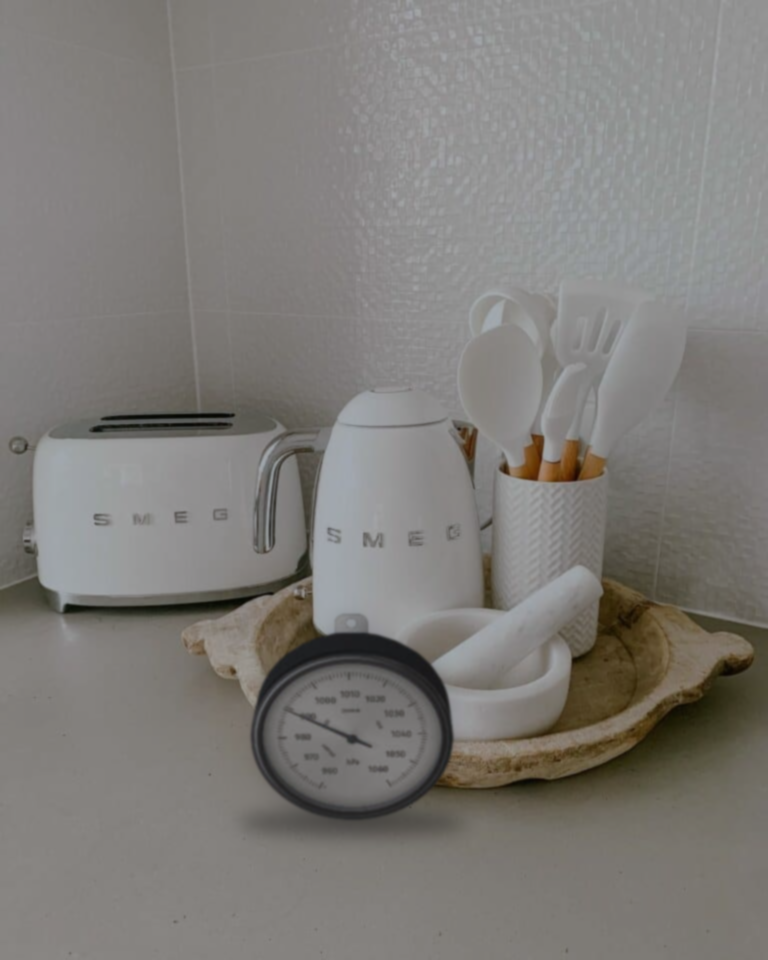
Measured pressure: 990 hPa
